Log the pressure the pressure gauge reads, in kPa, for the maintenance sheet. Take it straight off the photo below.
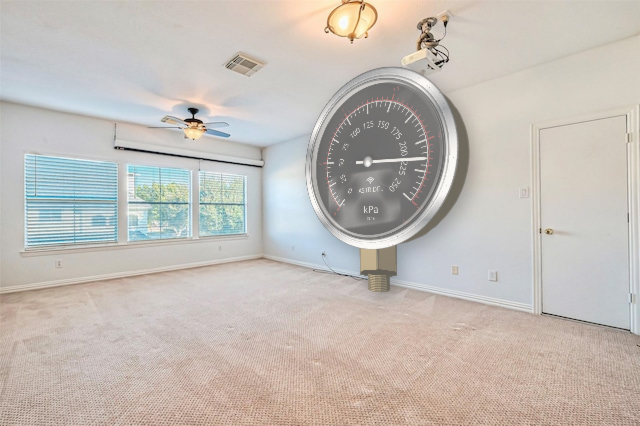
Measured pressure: 215 kPa
